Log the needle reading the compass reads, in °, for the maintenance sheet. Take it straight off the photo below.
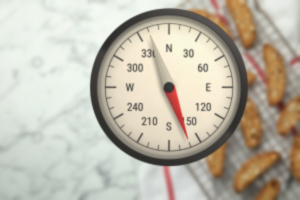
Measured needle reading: 160 °
